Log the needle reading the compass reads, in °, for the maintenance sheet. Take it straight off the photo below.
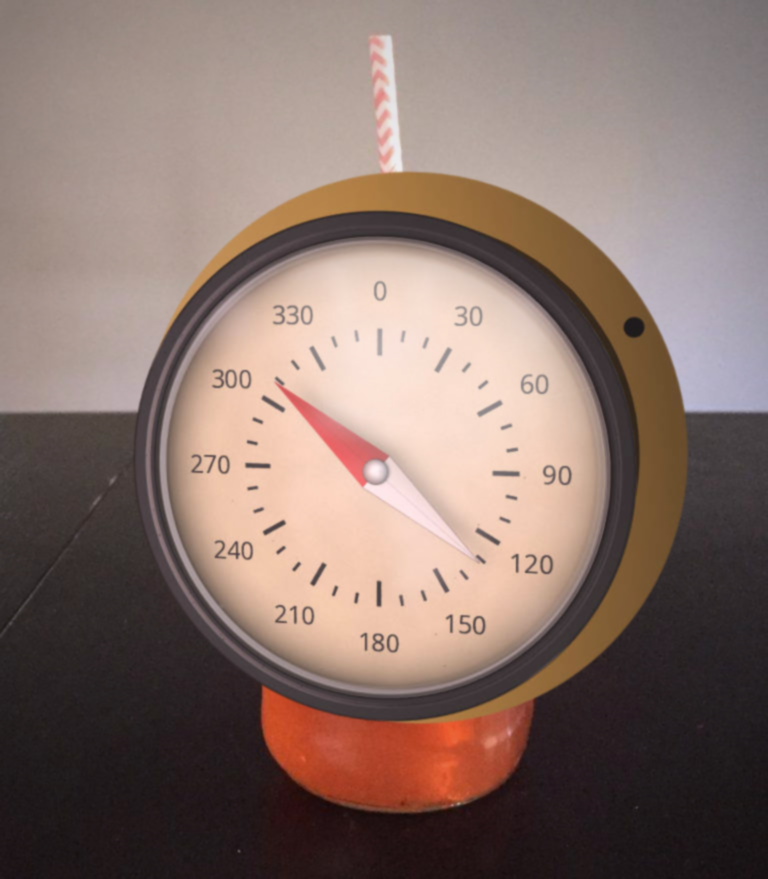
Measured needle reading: 310 °
